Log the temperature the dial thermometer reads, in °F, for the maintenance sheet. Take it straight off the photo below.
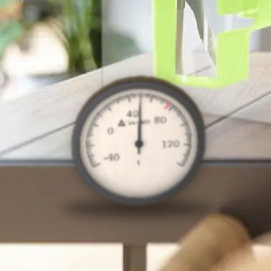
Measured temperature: 50 °F
